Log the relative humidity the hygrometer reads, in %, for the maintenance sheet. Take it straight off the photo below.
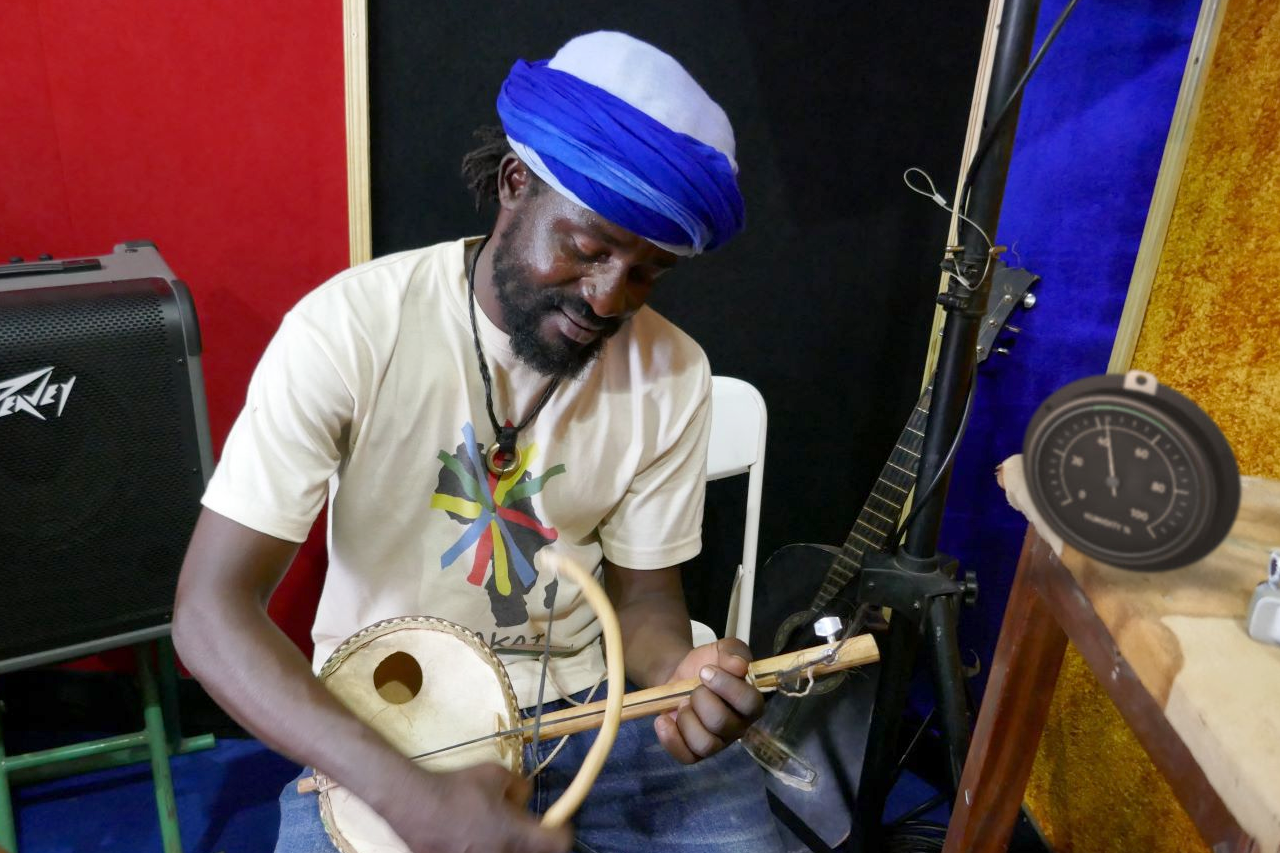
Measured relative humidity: 44 %
